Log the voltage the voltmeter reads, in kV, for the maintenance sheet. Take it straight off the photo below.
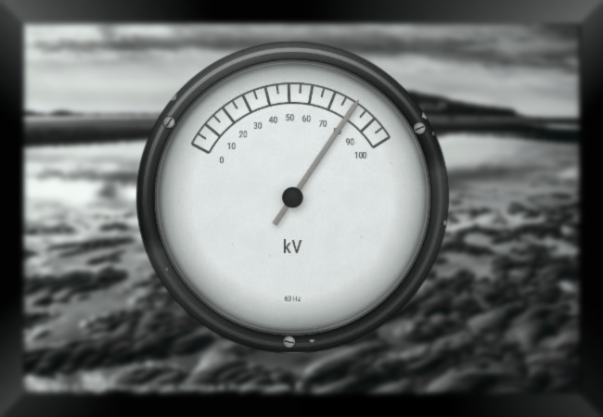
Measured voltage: 80 kV
